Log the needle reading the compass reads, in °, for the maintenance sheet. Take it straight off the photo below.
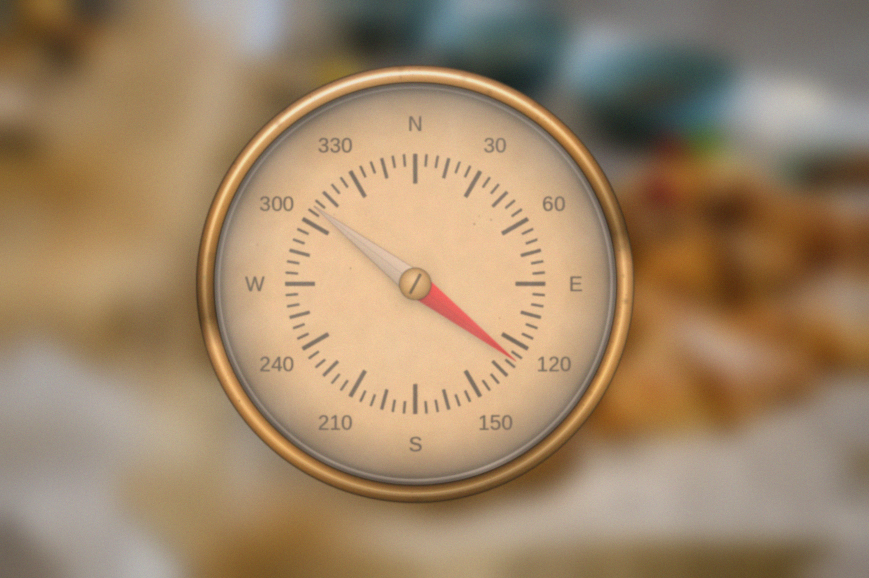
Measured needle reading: 127.5 °
